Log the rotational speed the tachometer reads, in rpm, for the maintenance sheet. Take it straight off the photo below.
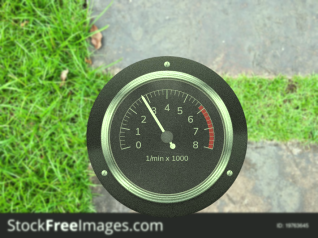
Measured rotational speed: 2800 rpm
